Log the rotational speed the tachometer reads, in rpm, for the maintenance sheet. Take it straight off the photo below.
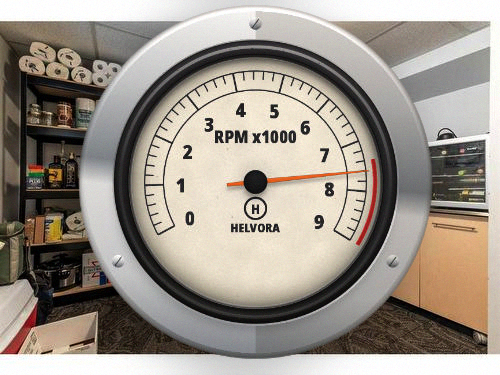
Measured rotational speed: 7600 rpm
